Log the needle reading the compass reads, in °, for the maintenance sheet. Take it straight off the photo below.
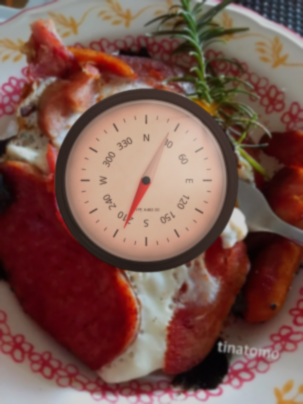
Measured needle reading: 205 °
